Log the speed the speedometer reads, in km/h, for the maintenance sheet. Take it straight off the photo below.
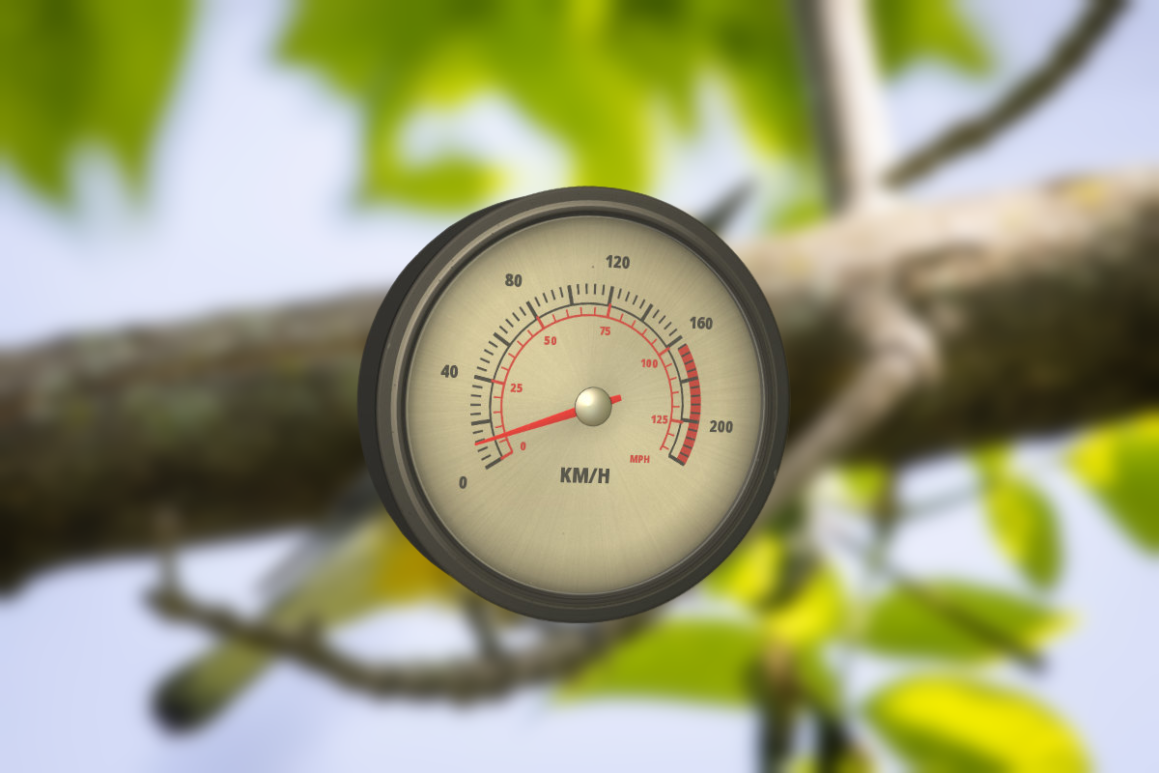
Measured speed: 12 km/h
